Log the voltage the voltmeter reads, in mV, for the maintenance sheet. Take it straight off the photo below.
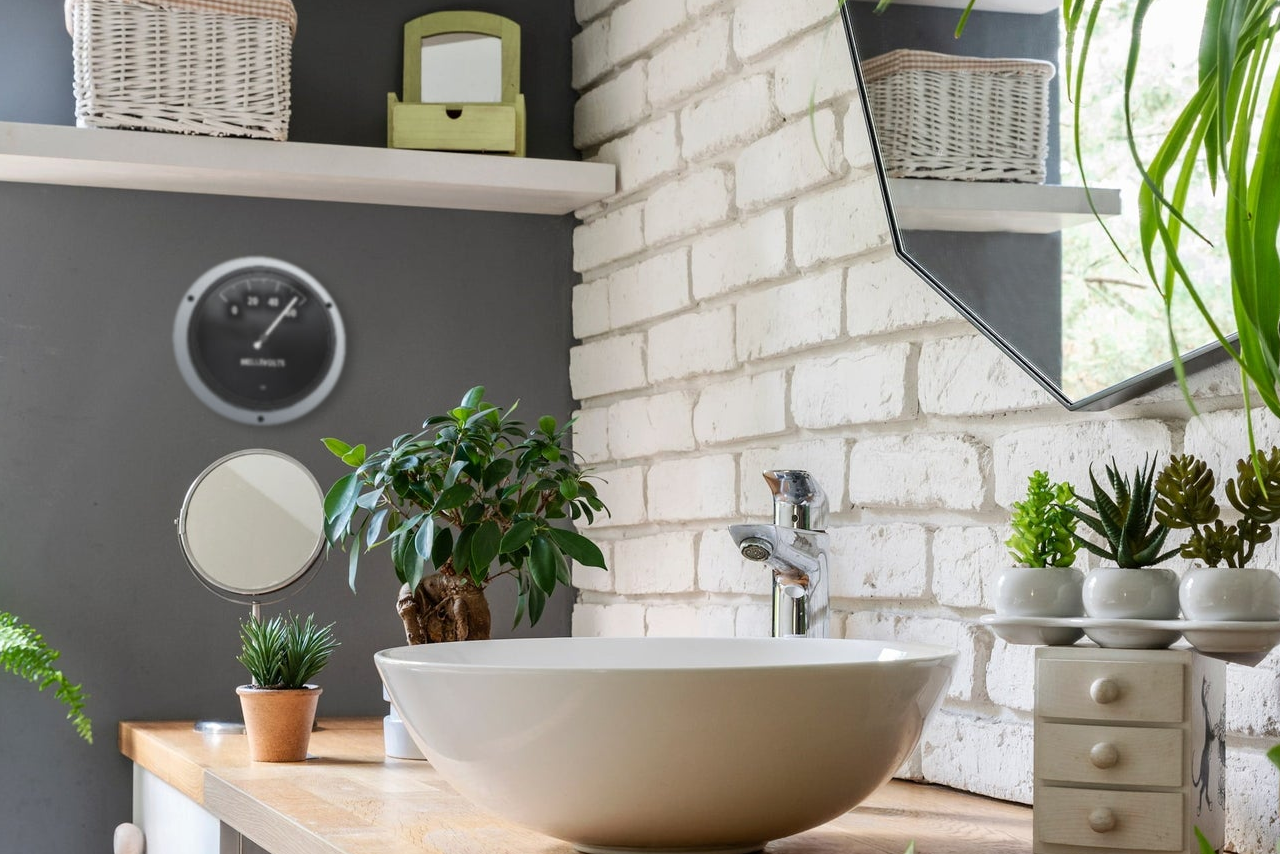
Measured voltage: 55 mV
